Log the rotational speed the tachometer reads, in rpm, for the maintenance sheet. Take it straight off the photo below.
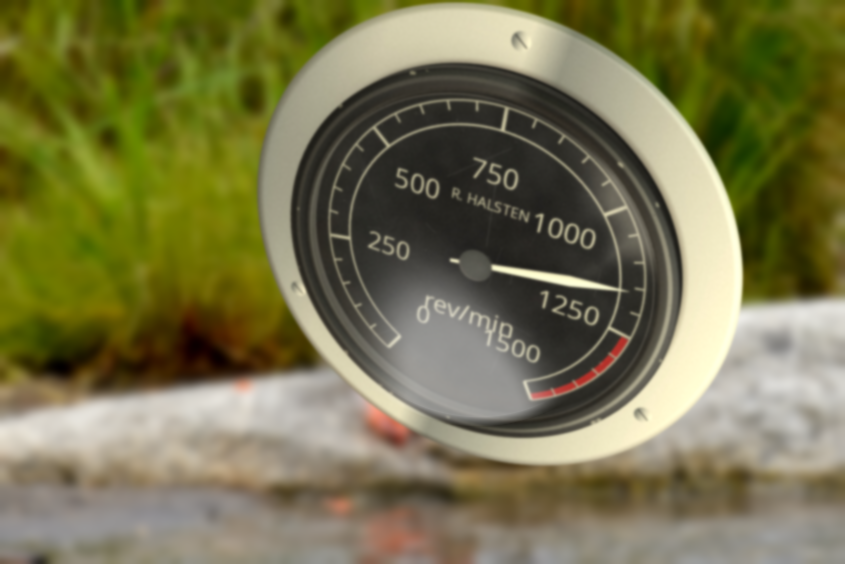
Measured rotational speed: 1150 rpm
